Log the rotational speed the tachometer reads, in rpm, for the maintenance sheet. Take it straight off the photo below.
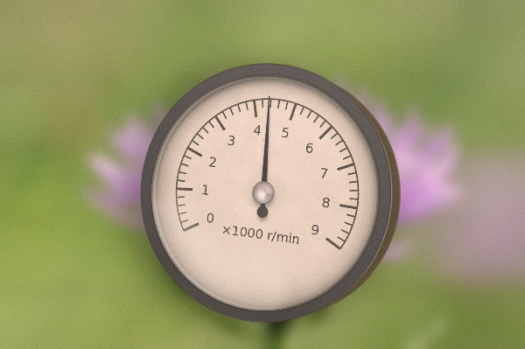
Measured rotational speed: 4400 rpm
